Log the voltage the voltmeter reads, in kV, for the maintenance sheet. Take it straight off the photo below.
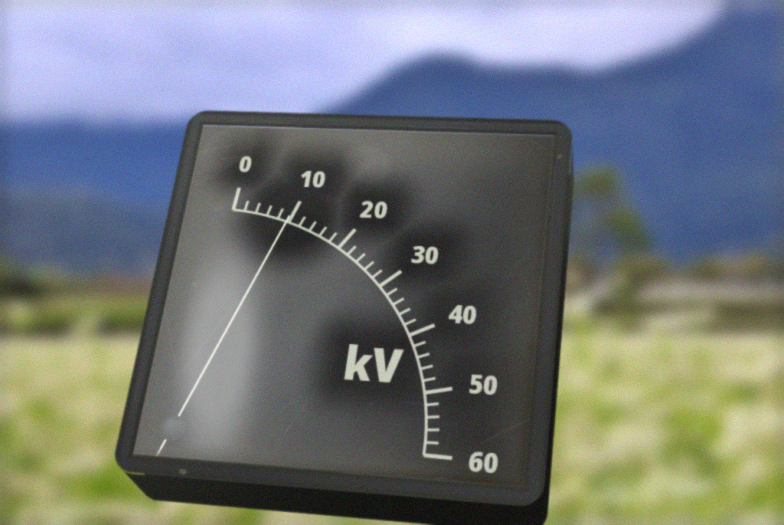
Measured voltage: 10 kV
